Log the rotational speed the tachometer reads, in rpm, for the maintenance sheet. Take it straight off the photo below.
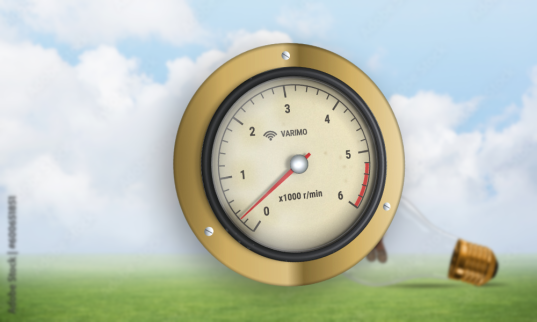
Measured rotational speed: 300 rpm
